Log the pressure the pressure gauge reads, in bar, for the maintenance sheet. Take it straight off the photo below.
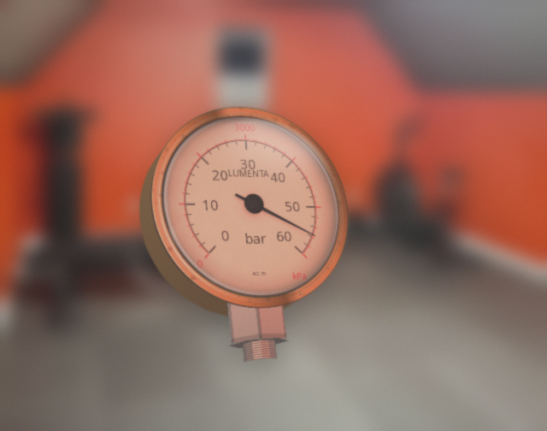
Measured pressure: 56 bar
